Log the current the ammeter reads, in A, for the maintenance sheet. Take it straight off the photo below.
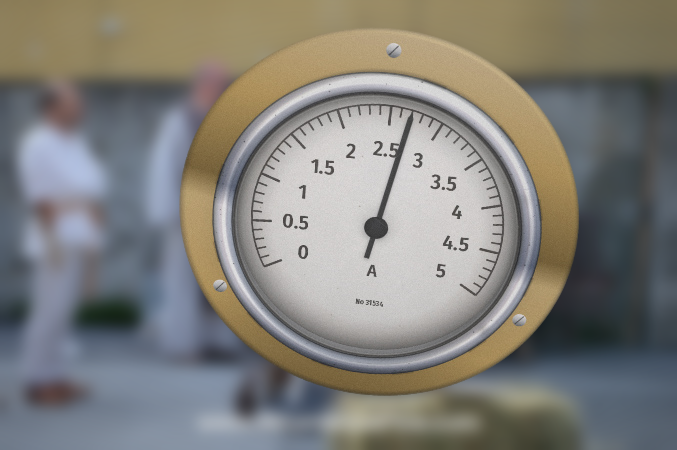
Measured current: 2.7 A
